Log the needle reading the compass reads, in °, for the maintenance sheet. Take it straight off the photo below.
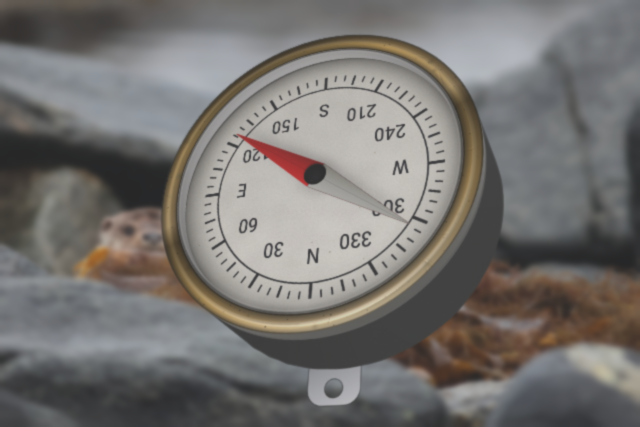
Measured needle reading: 125 °
